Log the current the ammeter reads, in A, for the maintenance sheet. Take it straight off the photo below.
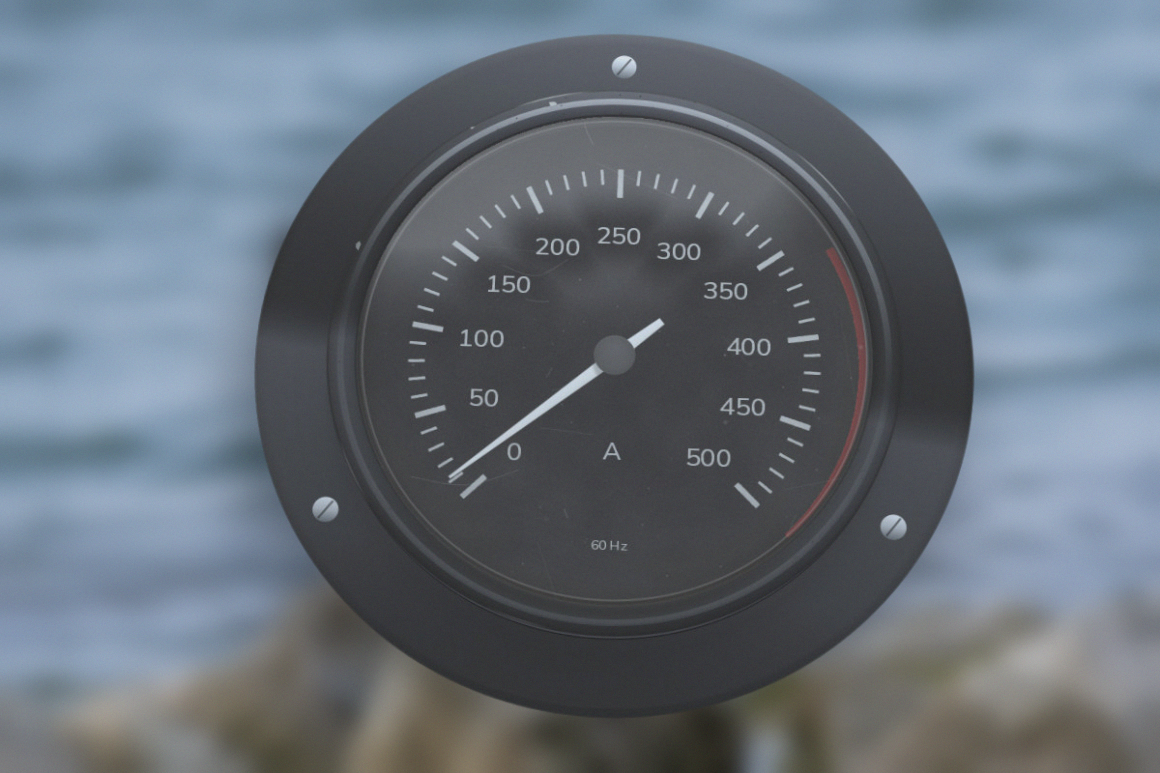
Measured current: 10 A
